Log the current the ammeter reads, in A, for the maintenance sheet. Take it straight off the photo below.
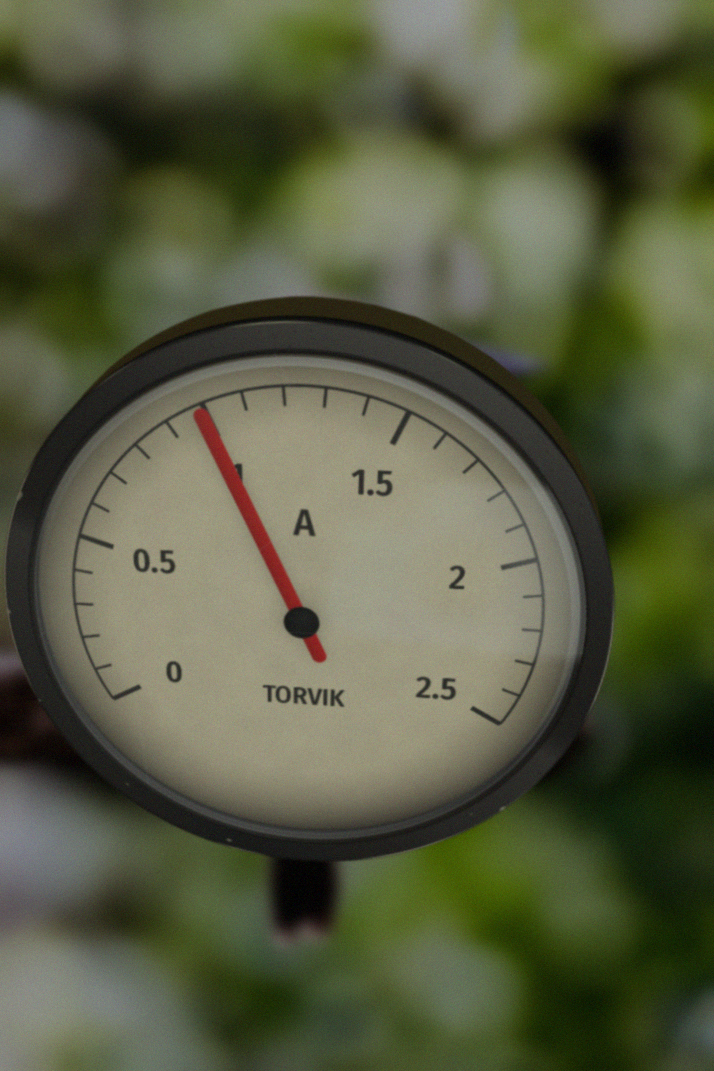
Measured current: 1 A
